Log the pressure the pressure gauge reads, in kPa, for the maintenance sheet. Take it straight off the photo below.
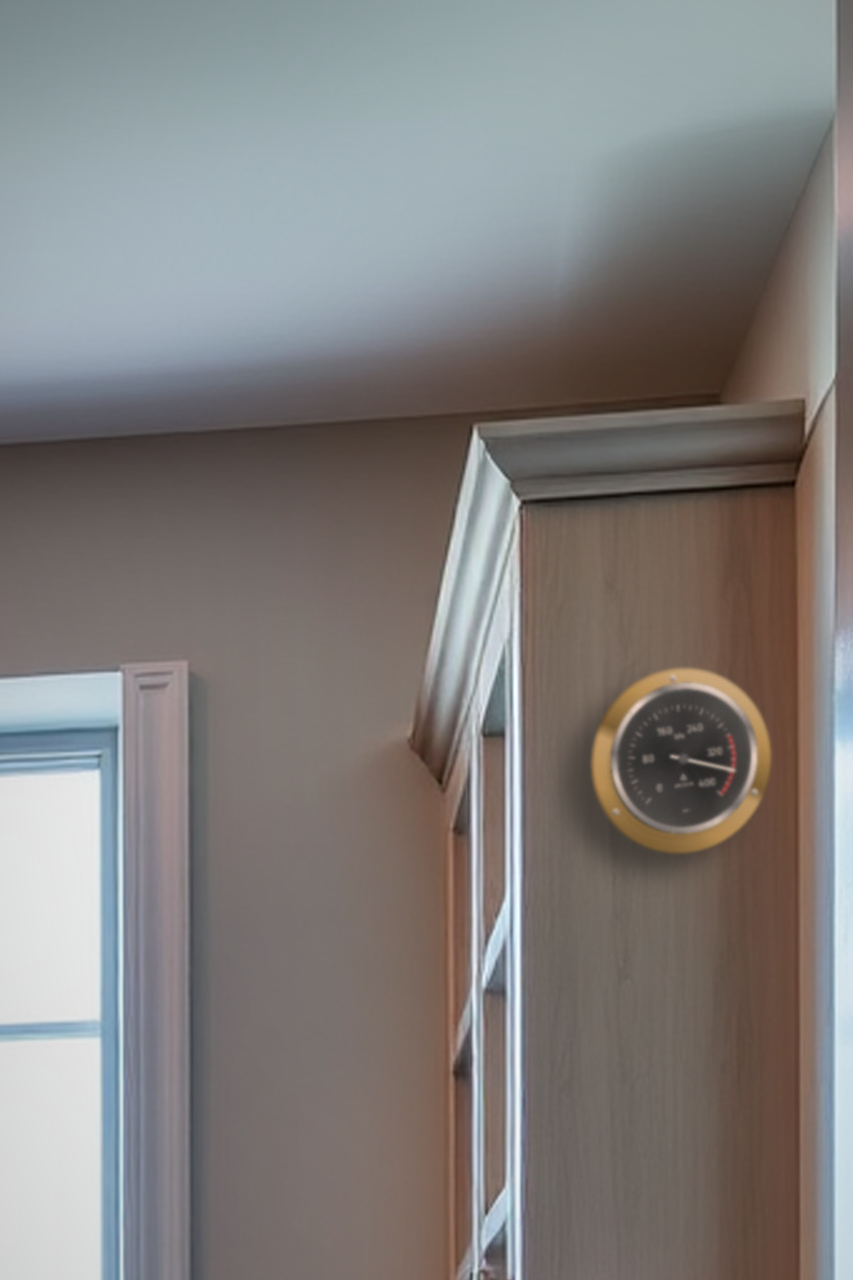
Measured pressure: 360 kPa
